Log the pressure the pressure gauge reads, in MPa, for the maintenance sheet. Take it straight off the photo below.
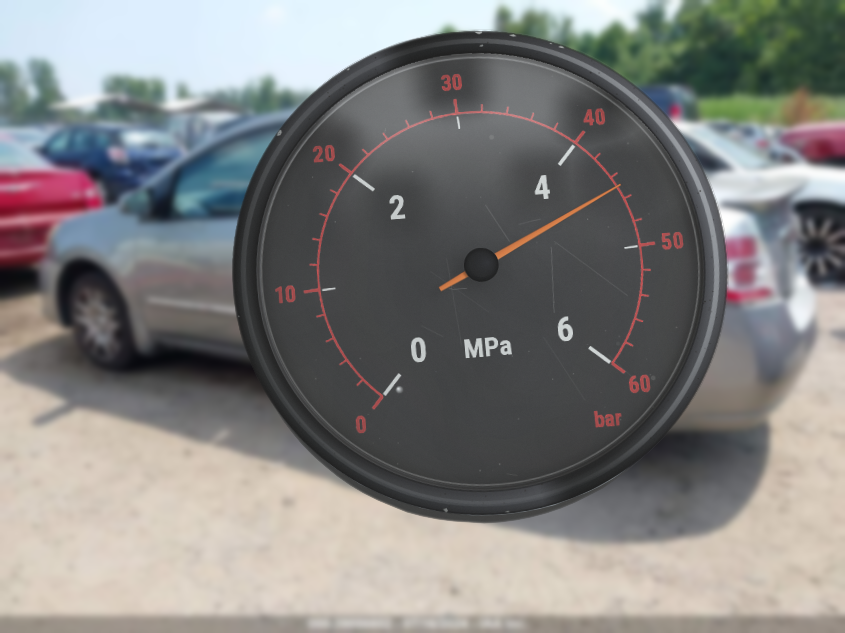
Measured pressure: 4.5 MPa
